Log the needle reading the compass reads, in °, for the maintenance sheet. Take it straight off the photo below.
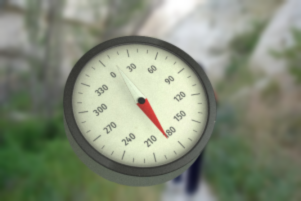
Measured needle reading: 190 °
